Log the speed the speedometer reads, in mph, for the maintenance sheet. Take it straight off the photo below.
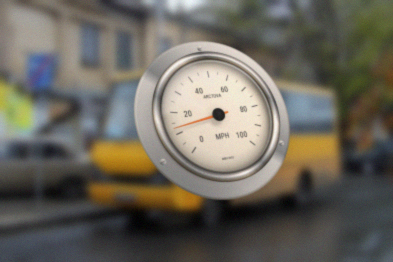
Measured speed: 12.5 mph
